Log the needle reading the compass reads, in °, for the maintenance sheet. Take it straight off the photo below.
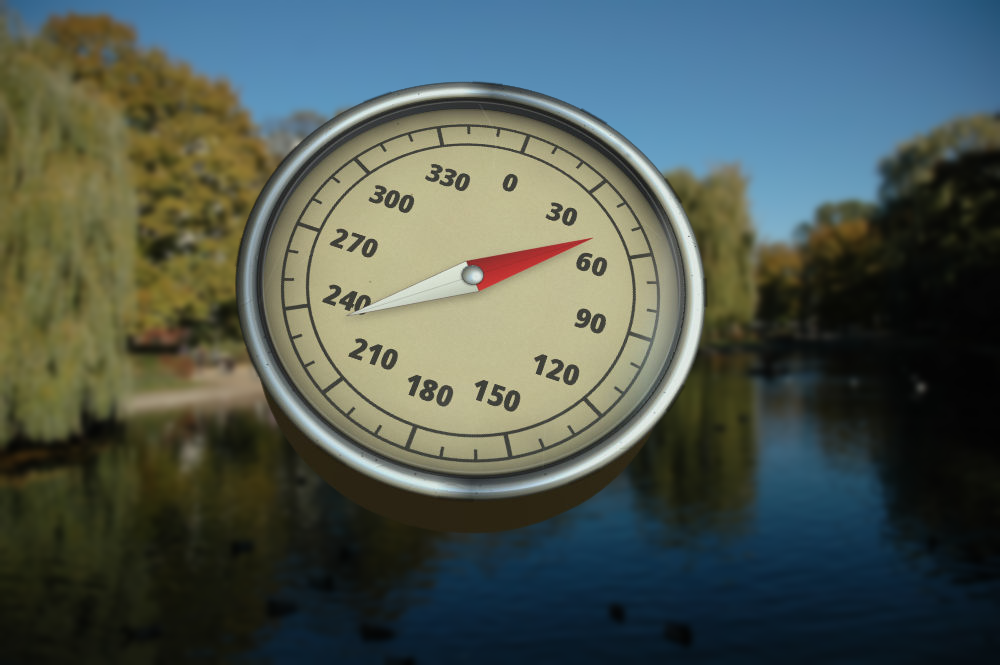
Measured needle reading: 50 °
